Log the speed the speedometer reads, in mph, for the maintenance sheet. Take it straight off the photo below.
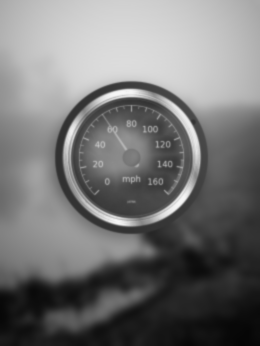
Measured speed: 60 mph
